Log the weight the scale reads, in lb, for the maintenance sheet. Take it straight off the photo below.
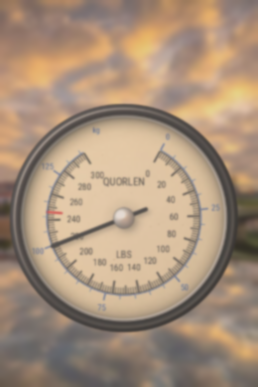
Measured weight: 220 lb
